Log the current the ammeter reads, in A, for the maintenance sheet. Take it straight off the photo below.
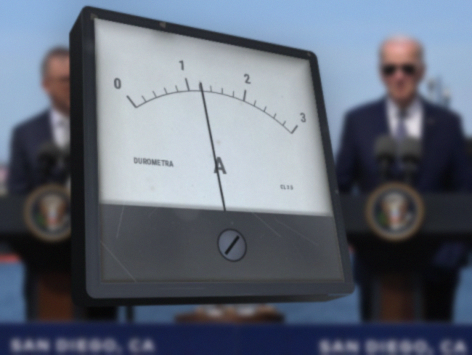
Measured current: 1.2 A
